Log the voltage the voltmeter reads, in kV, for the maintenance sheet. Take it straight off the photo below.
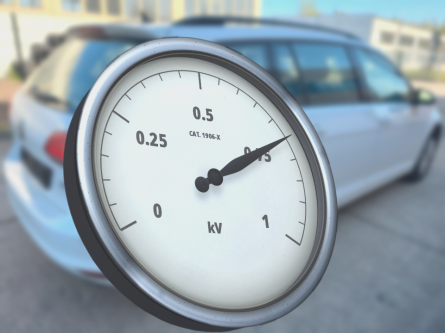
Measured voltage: 0.75 kV
